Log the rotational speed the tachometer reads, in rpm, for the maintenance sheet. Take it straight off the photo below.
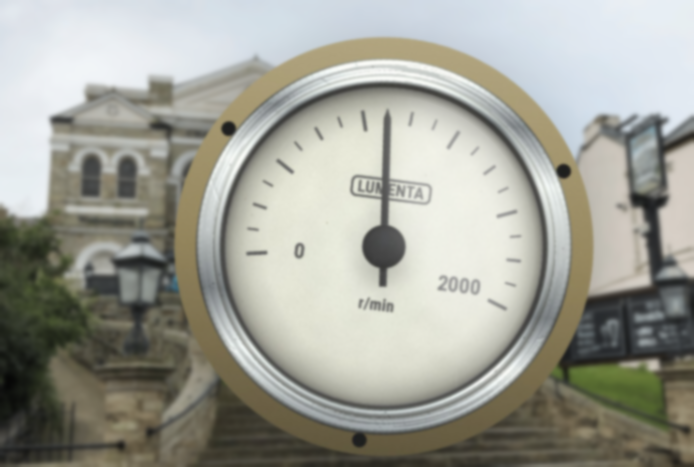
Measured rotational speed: 900 rpm
